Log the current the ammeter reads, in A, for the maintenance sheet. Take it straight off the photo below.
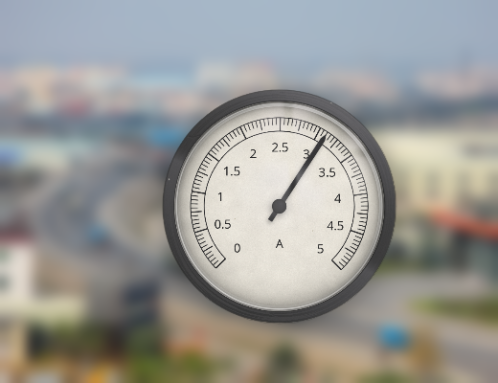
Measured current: 3.1 A
